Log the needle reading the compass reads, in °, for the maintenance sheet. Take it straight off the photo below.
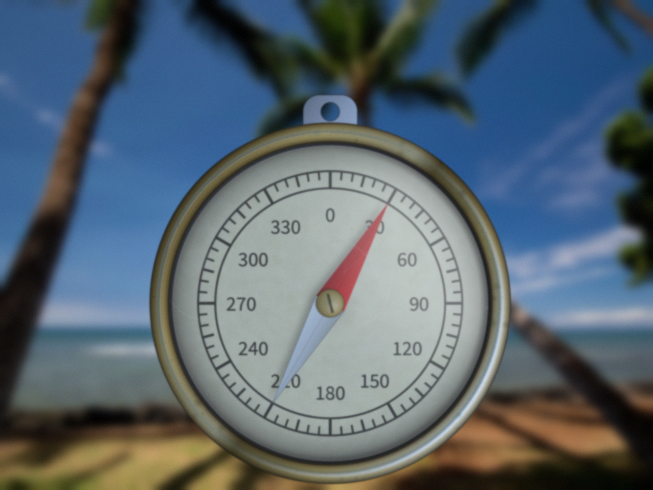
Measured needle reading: 30 °
